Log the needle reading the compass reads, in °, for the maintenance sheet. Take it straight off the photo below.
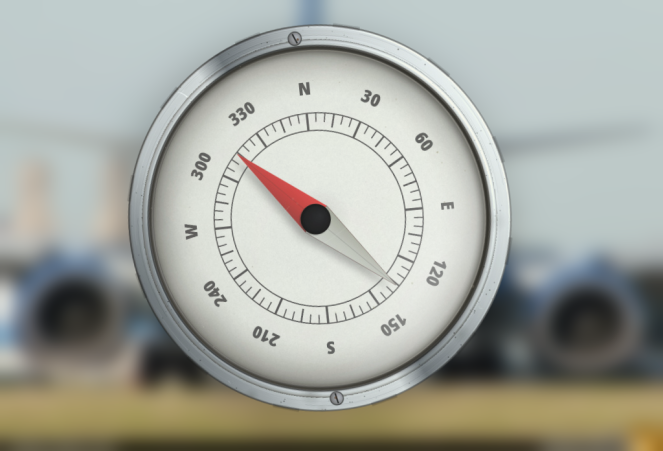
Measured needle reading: 315 °
